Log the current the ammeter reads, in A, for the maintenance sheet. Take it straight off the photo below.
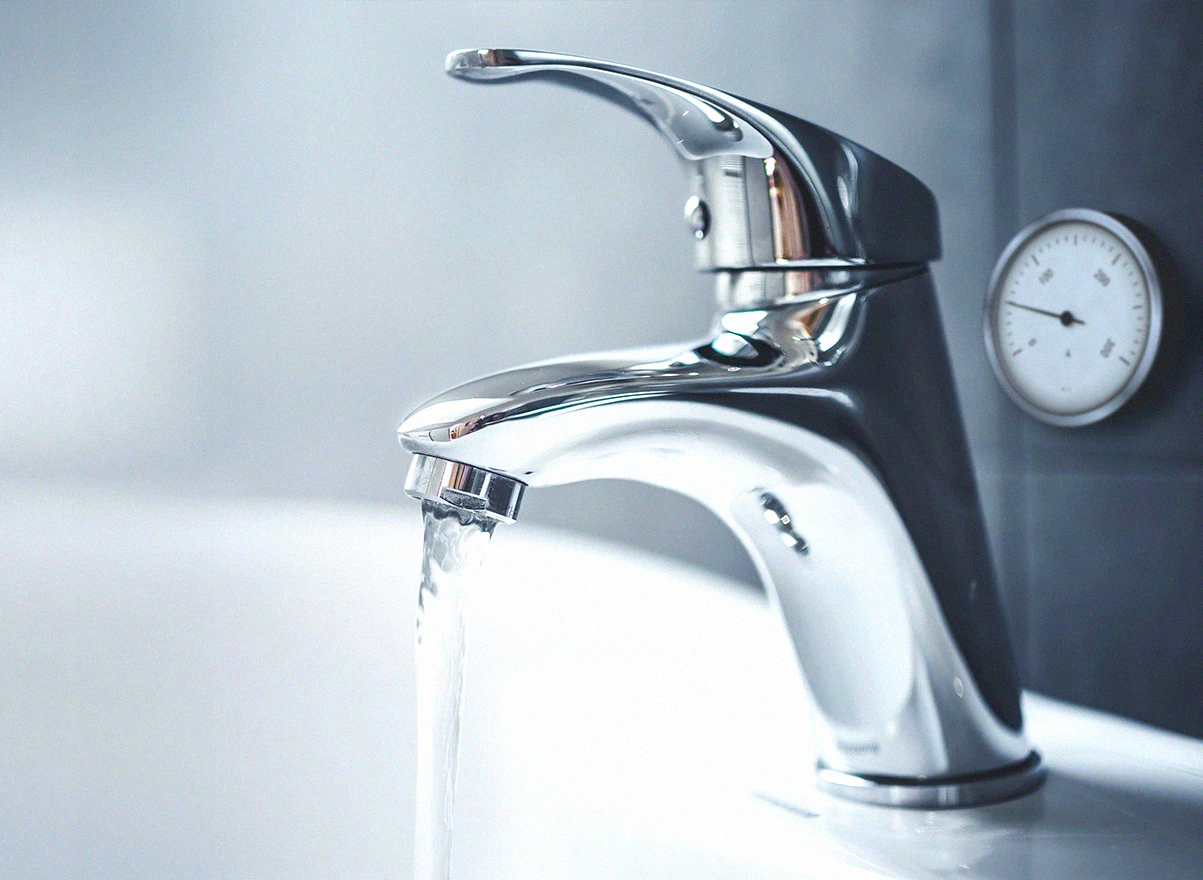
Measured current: 50 A
